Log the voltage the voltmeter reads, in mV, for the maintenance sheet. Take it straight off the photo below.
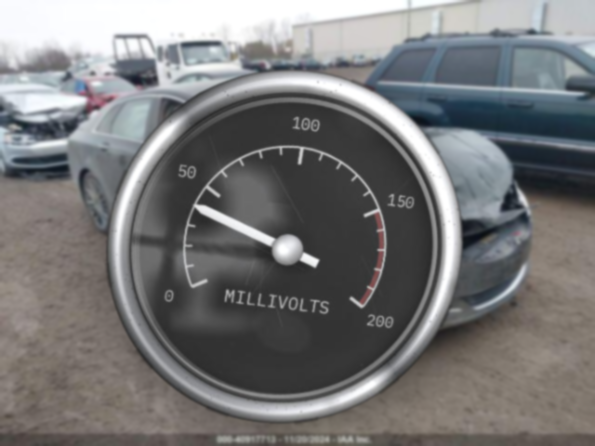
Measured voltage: 40 mV
